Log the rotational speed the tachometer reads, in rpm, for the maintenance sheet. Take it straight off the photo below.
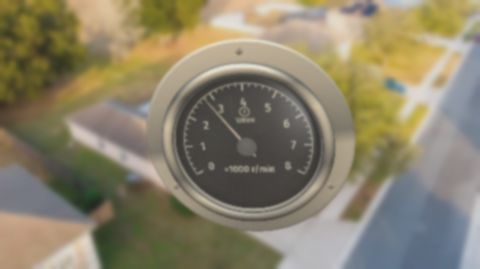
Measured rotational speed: 2800 rpm
